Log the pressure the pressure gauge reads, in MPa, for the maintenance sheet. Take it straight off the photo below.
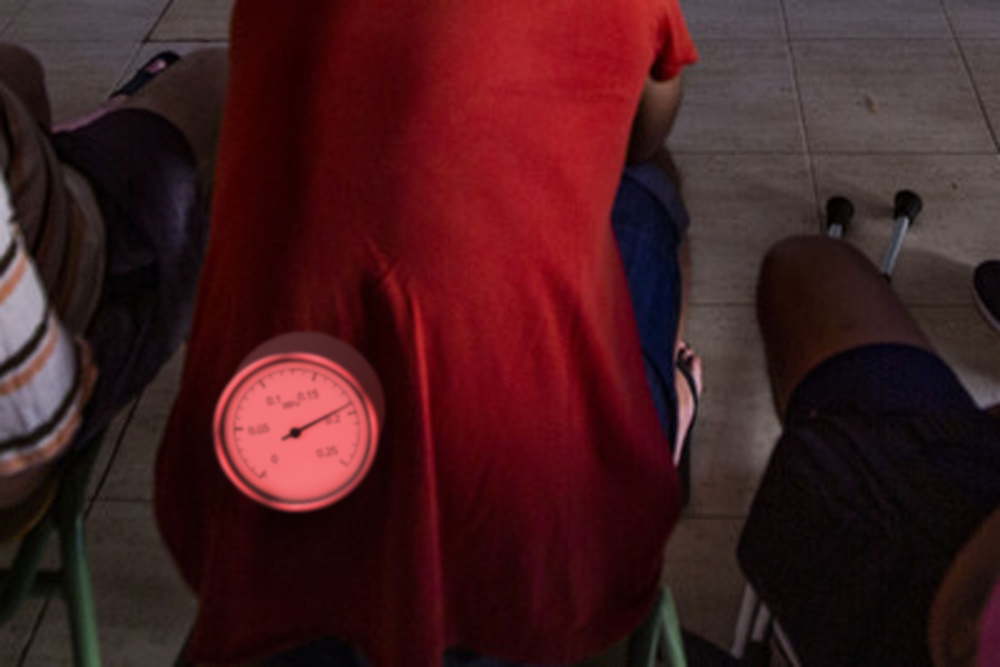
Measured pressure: 0.19 MPa
